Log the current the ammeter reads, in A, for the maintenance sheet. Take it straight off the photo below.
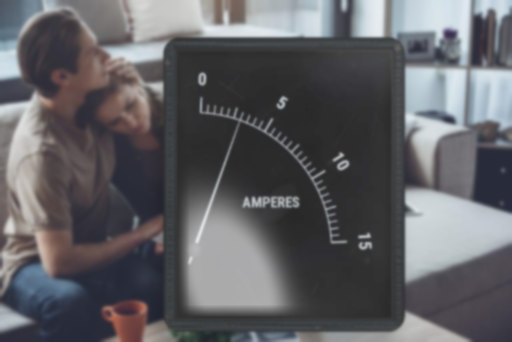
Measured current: 3 A
